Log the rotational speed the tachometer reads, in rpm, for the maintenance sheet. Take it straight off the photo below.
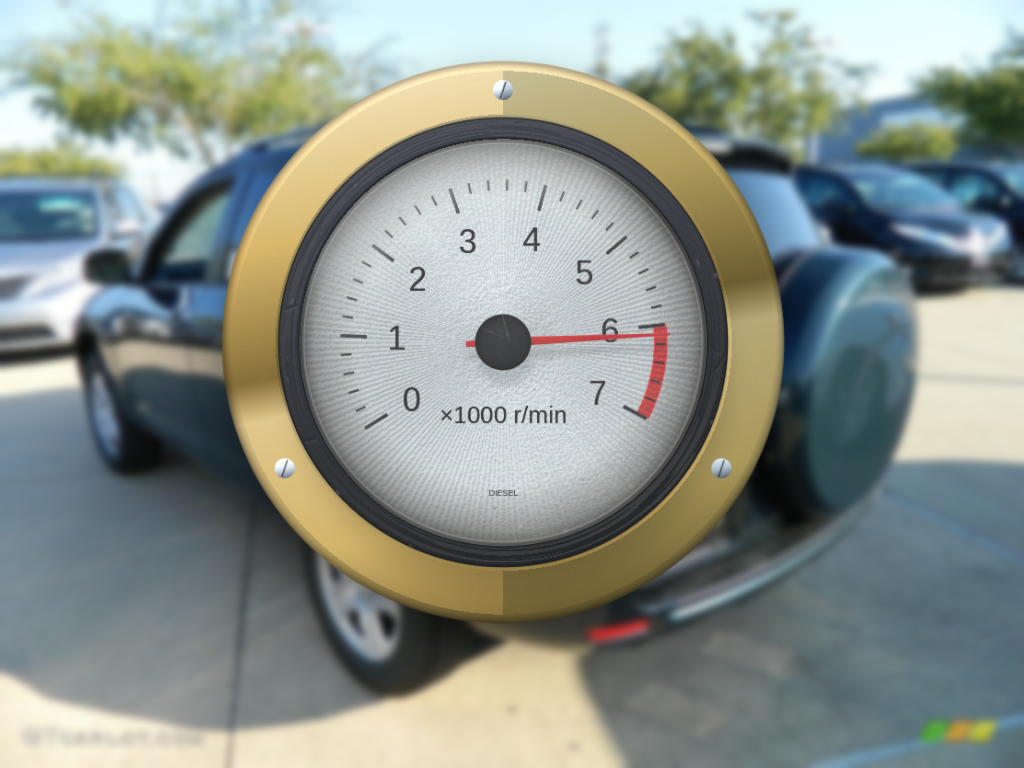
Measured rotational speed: 6100 rpm
